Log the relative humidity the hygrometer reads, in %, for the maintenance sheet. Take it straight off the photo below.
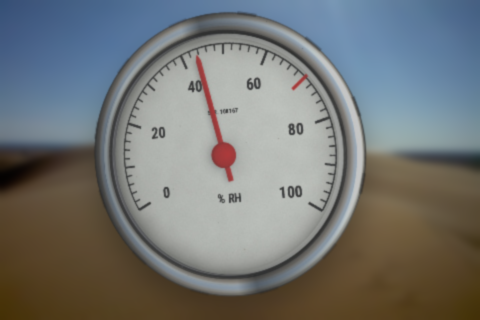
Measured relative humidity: 44 %
